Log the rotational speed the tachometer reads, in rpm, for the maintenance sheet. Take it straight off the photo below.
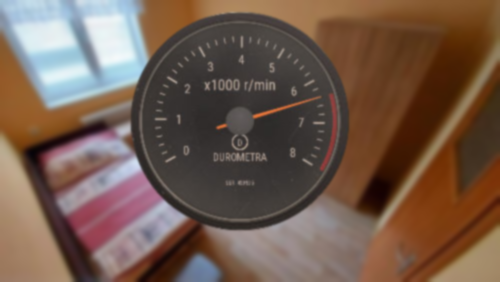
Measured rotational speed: 6400 rpm
